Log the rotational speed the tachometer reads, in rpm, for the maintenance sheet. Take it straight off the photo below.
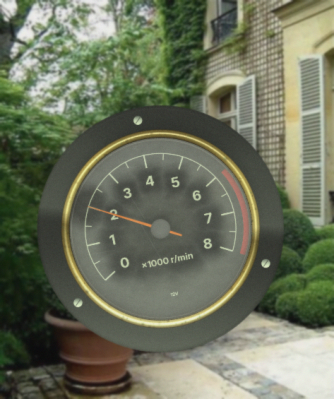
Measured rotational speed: 2000 rpm
